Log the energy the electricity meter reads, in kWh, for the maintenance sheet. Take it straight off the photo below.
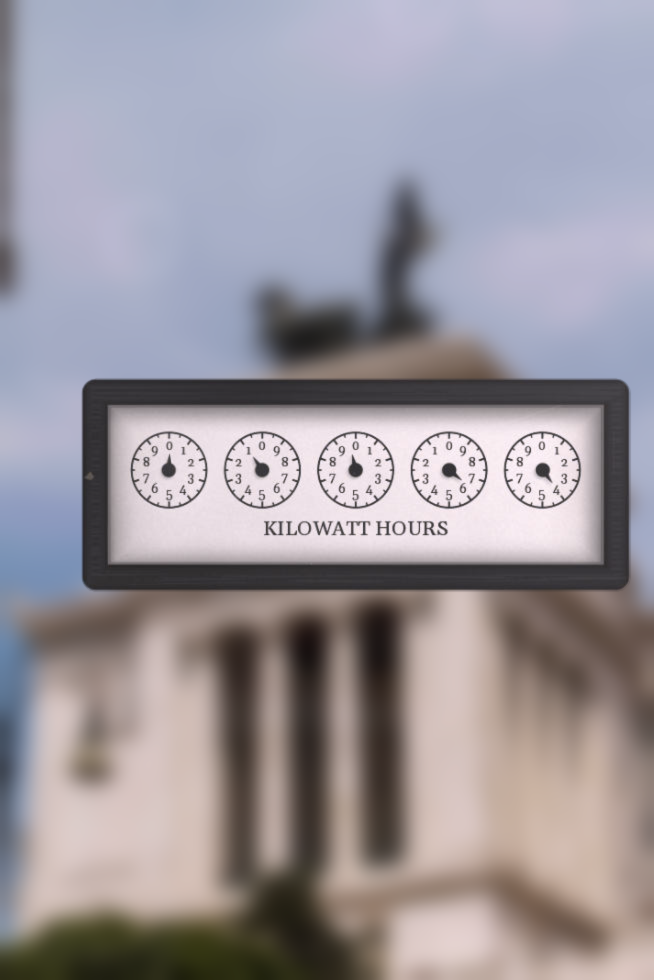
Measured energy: 964 kWh
